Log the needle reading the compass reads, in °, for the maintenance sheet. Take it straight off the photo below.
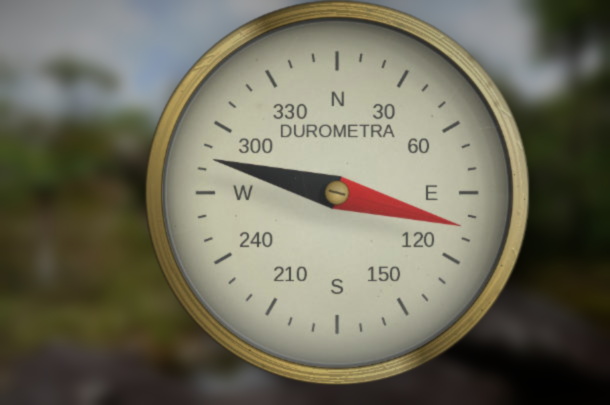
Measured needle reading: 105 °
